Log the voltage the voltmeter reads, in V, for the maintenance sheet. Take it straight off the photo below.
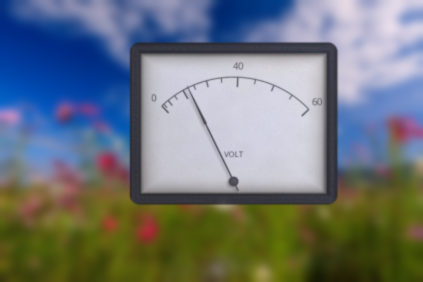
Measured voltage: 22.5 V
